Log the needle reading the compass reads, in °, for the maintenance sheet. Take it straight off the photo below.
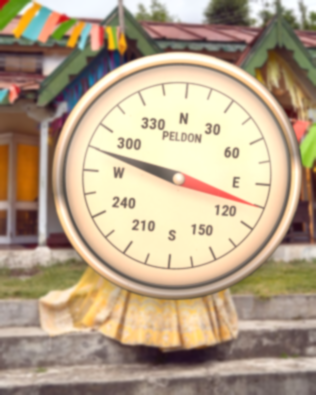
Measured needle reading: 105 °
